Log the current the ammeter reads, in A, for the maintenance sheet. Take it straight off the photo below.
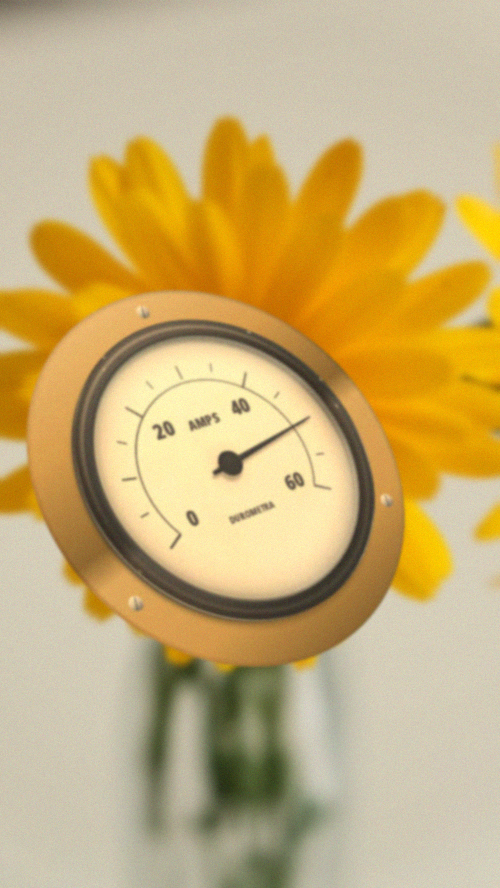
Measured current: 50 A
